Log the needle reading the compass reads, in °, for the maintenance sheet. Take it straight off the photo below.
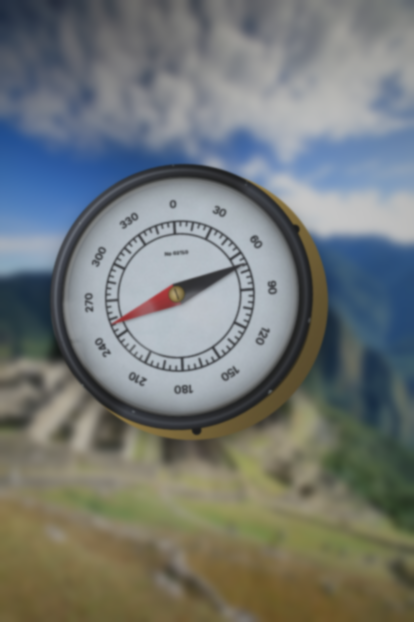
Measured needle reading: 250 °
